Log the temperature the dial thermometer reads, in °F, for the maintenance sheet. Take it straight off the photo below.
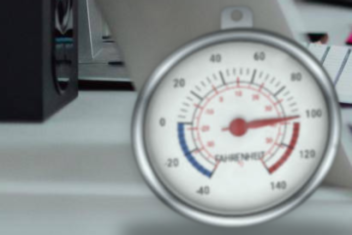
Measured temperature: 100 °F
